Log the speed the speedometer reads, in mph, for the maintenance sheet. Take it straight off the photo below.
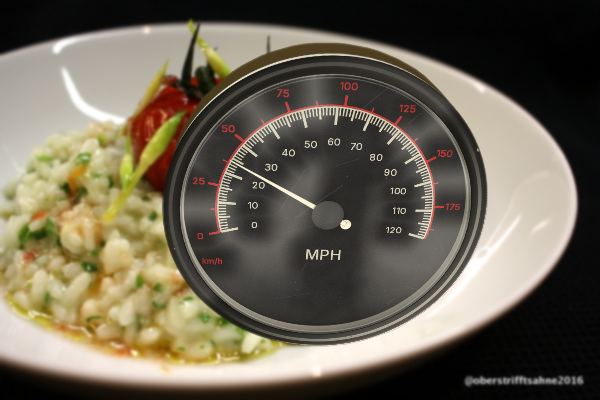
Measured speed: 25 mph
